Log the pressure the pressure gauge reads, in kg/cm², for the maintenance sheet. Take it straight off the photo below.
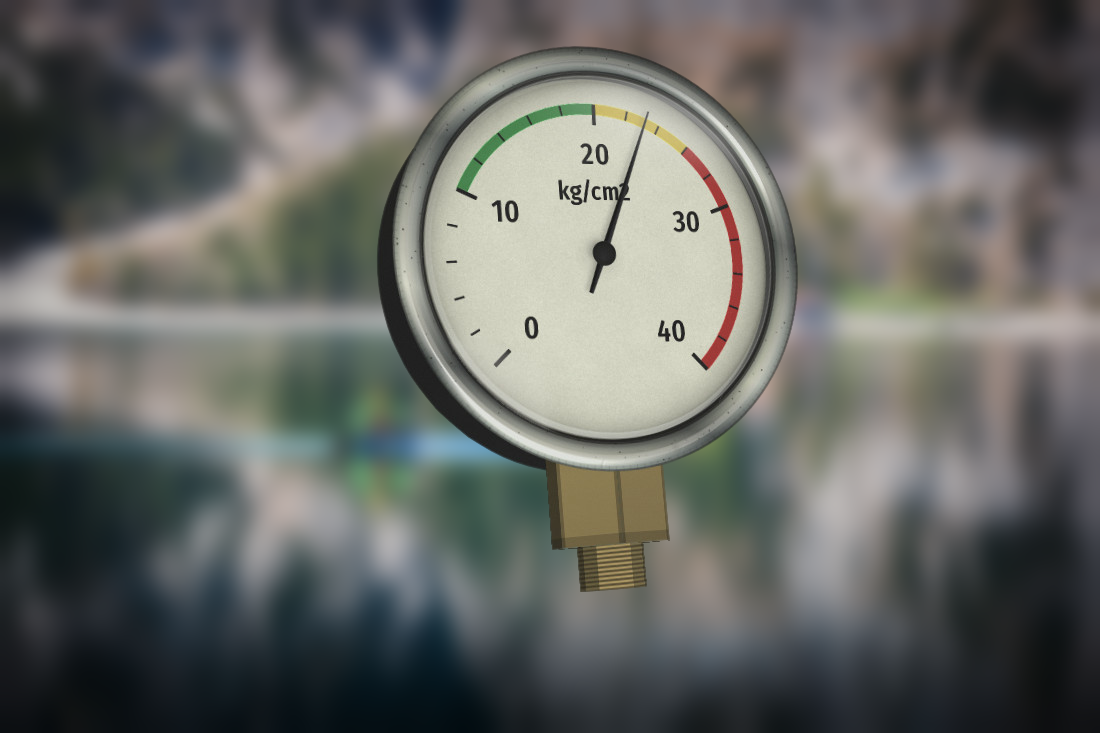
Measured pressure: 23 kg/cm²
